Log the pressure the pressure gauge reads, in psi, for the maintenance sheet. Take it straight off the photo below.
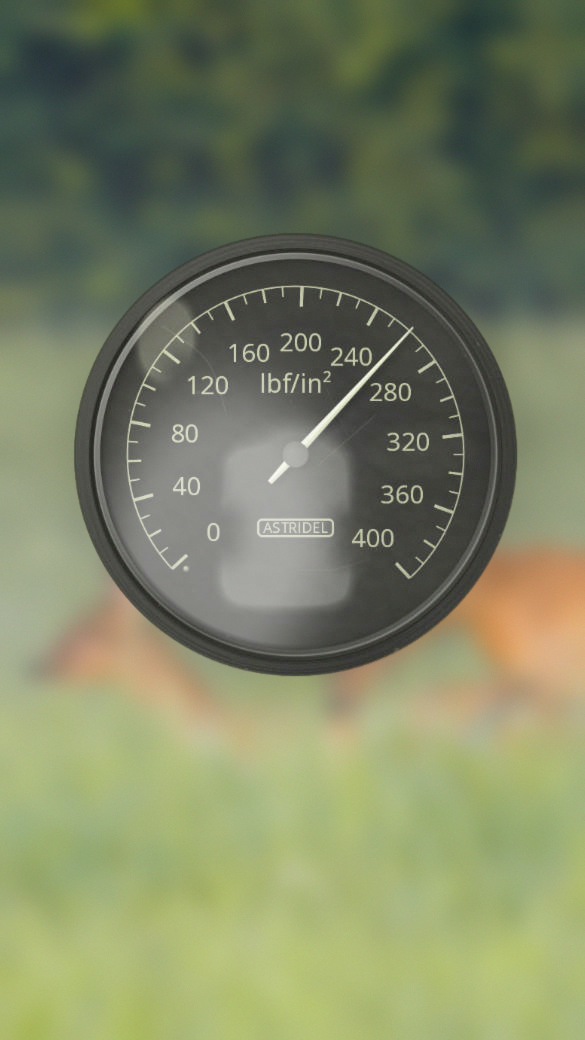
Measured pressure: 260 psi
